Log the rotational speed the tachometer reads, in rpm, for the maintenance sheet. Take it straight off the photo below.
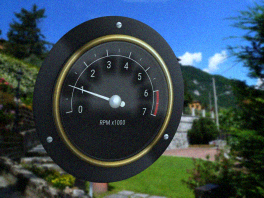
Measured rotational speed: 1000 rpm
